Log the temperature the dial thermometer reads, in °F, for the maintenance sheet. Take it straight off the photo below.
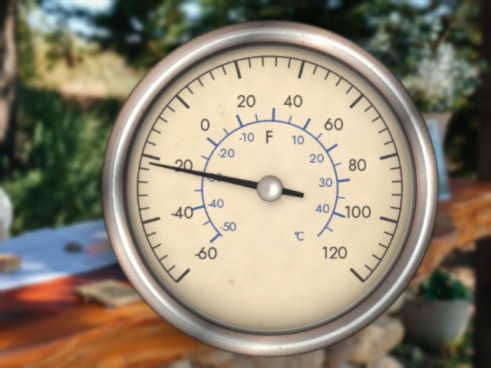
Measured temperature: -22 °F
